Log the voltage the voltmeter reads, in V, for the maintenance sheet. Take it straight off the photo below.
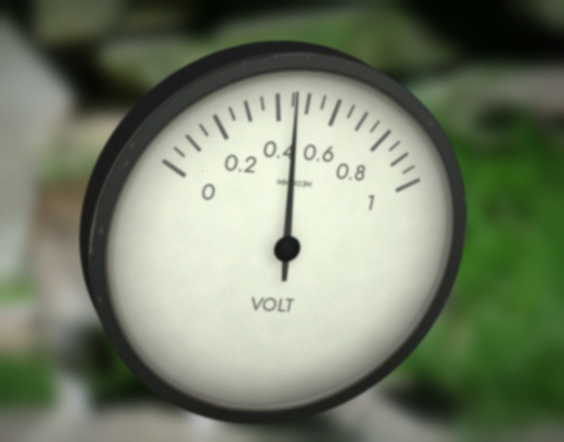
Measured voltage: 0.45 V
